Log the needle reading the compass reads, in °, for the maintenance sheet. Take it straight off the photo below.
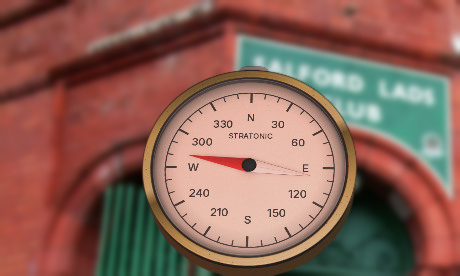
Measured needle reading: 280 °
